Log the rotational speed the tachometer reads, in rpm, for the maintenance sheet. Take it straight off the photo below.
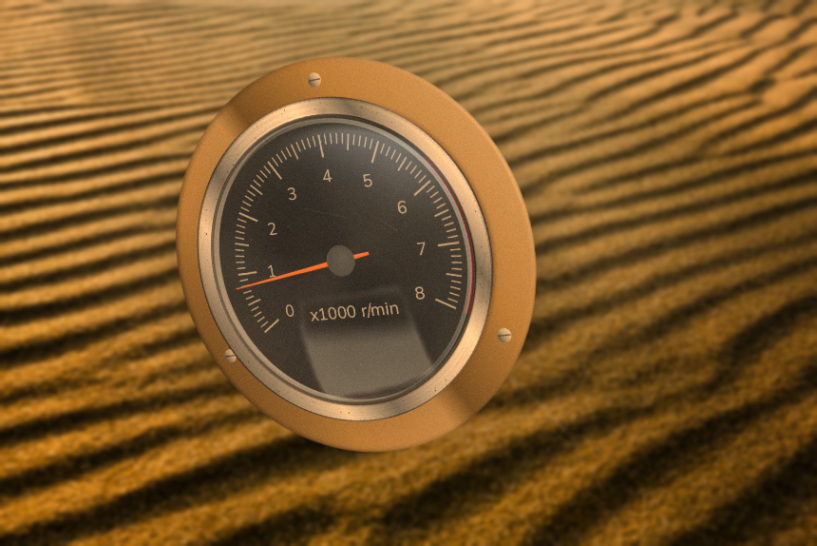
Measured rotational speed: 800 rpm
